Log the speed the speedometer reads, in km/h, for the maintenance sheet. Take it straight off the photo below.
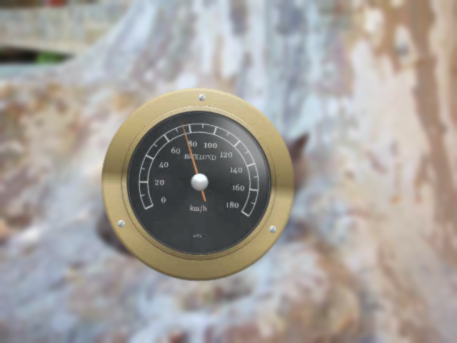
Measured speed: 75 km/h
